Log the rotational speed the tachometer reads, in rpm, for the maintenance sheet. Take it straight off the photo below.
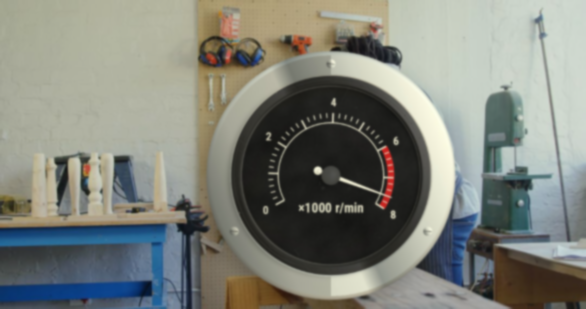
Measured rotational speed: 7600 rpm
